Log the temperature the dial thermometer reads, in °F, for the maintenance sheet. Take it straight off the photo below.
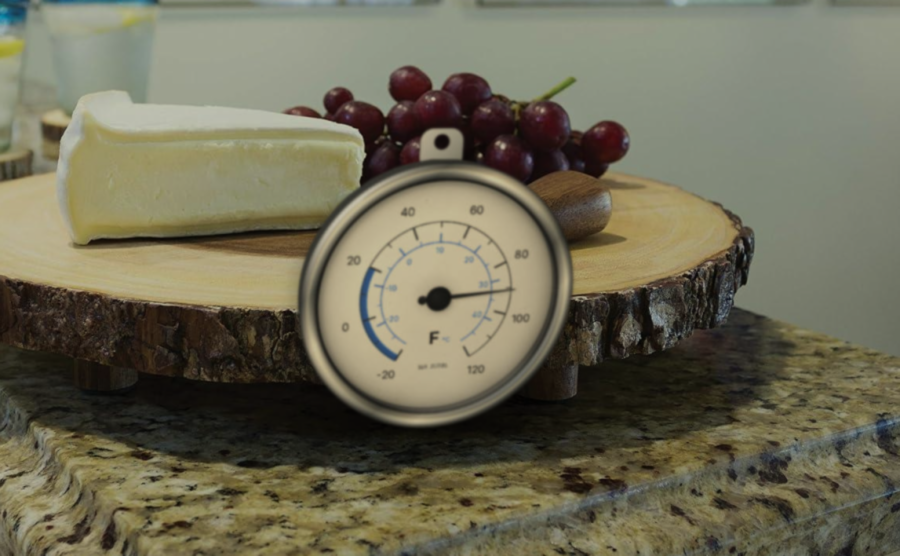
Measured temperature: 90 °F
